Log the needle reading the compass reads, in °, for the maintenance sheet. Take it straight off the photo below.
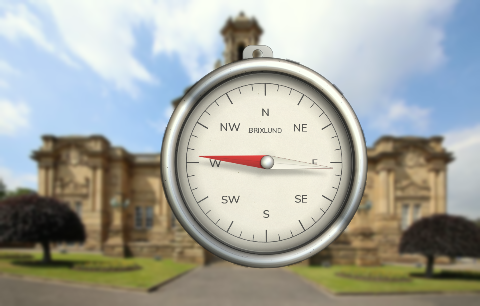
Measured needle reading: 275 °
